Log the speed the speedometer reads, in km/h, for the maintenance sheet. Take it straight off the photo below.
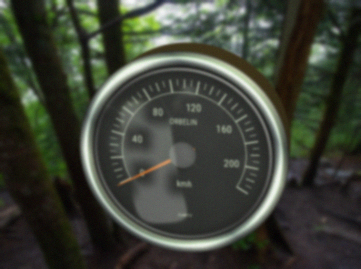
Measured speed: 0 km/h
